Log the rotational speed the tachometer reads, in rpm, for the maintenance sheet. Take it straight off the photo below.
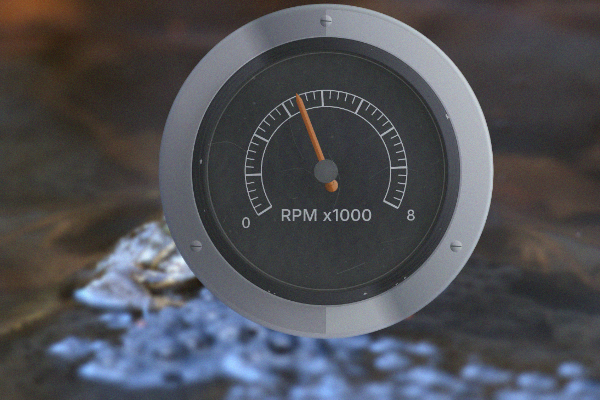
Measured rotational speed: 3400 rpm
